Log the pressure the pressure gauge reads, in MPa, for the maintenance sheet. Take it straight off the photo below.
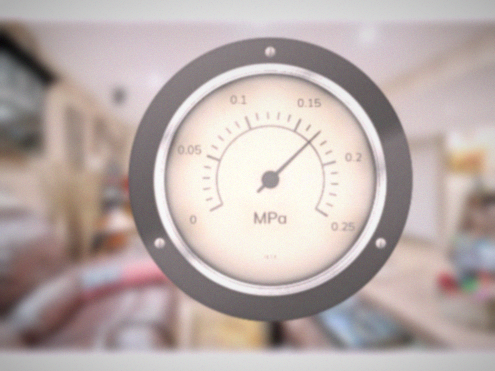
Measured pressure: 0.17 MPa
